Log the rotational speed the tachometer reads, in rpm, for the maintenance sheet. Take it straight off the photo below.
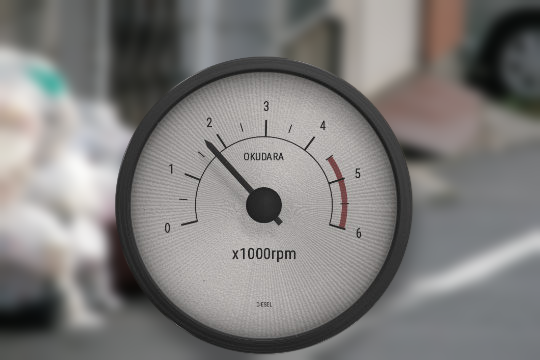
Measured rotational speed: 1750 rpm
